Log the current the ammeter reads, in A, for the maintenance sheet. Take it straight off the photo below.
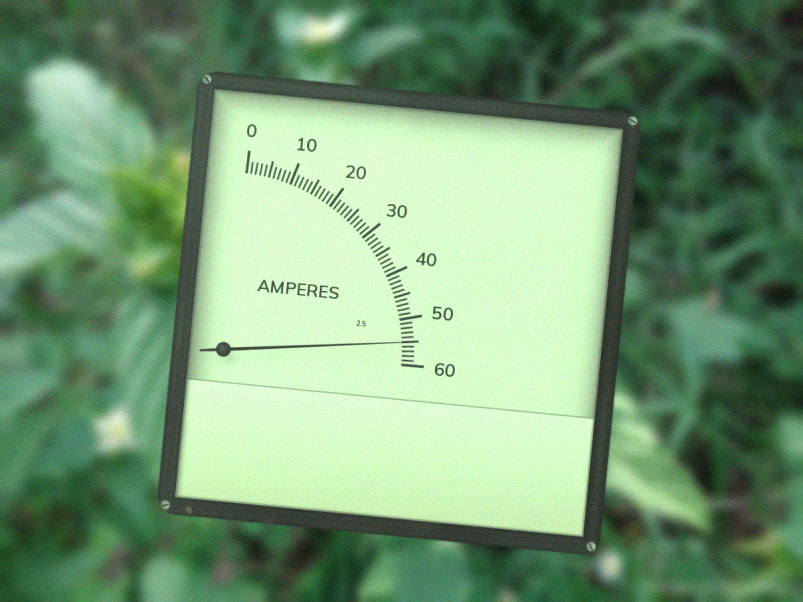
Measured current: 55 A
